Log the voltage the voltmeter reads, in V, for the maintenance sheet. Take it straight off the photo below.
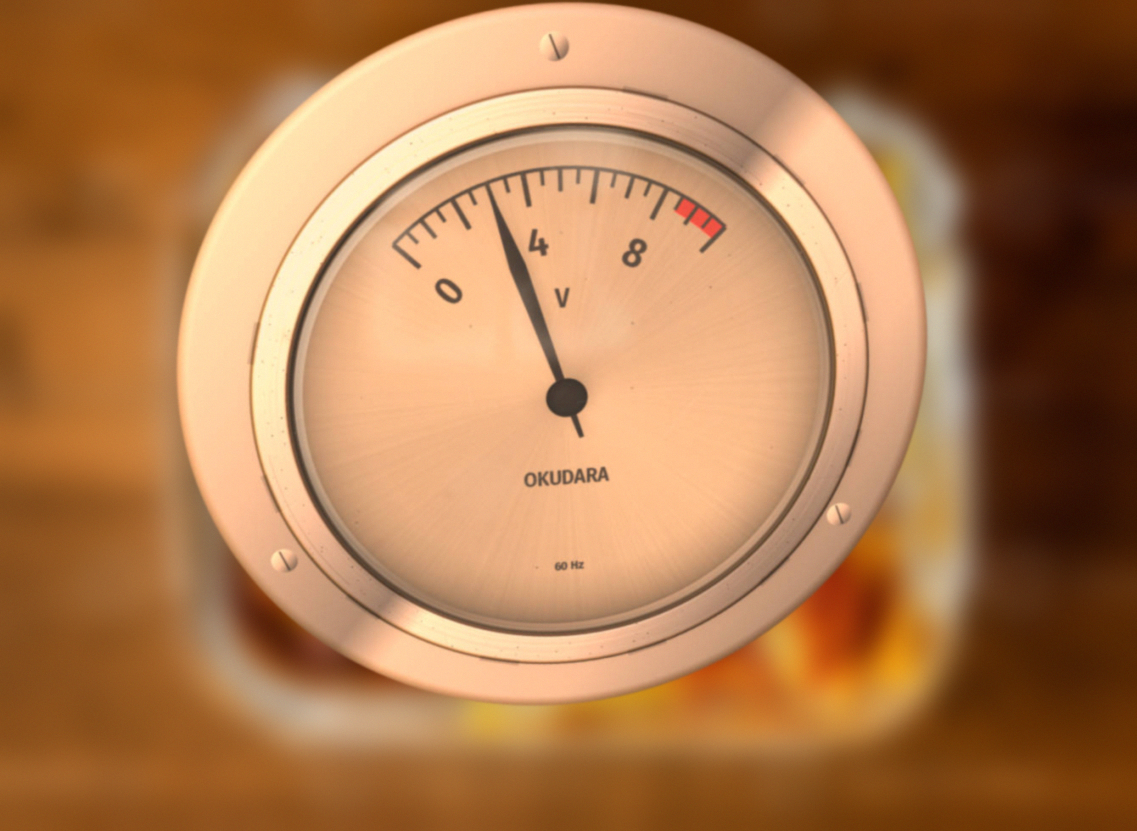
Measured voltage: 3 V
